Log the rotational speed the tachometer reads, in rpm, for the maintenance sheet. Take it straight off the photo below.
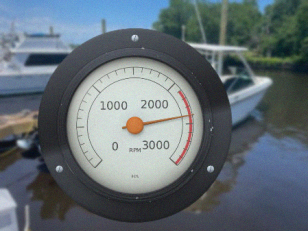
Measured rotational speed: 2400 rpm
